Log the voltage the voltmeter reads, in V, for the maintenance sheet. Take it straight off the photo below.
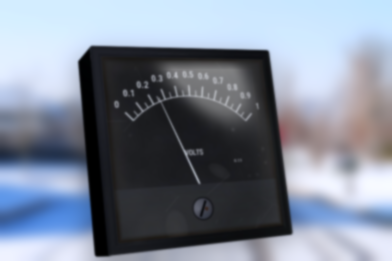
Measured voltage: 0.25 V
